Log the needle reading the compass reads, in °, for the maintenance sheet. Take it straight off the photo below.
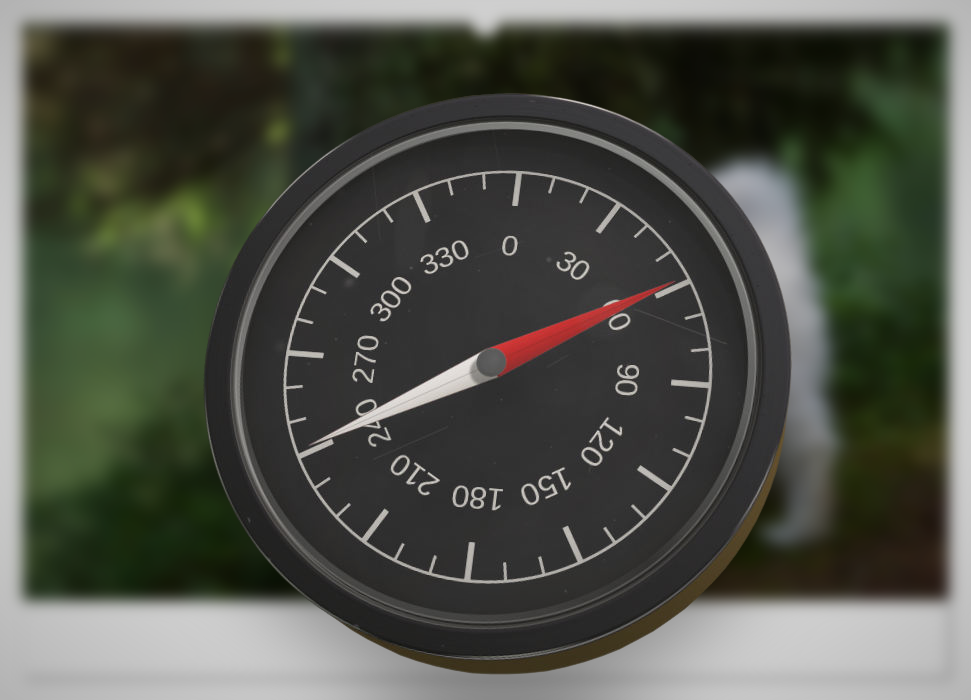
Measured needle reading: 60 °
